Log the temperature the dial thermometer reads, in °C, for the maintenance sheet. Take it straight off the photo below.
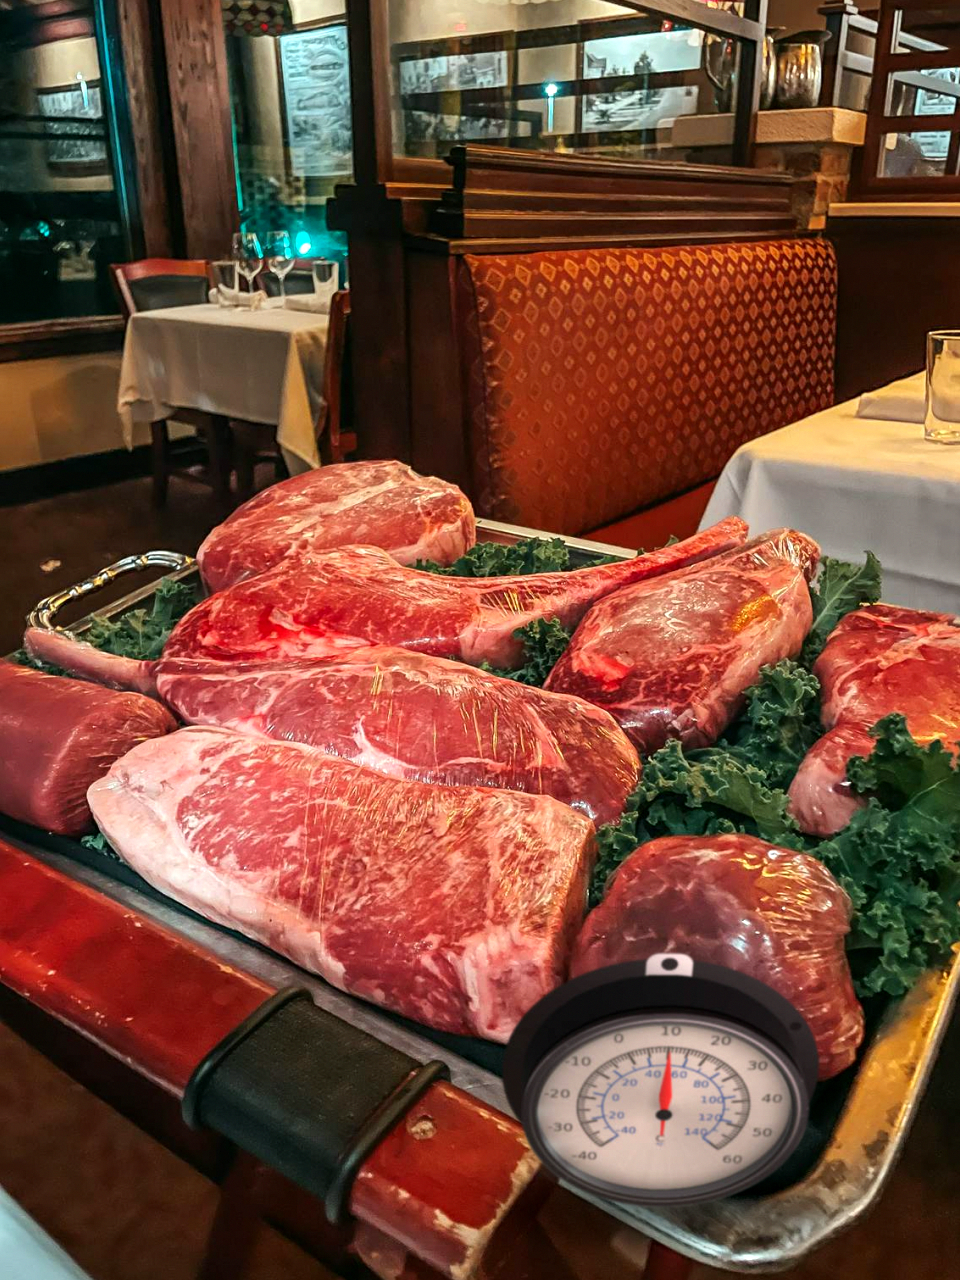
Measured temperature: 10 °C
